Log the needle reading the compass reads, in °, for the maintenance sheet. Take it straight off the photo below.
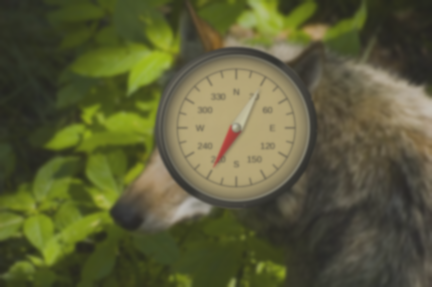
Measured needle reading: 210 °
